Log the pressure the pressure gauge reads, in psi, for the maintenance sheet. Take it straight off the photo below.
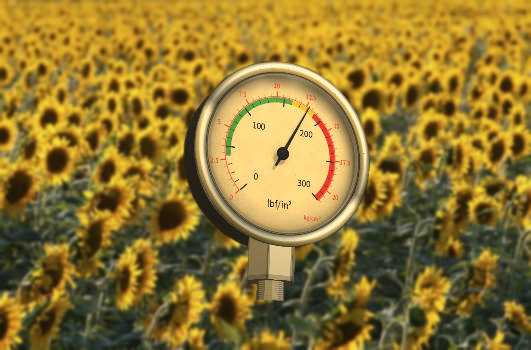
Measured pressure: 180 psi
